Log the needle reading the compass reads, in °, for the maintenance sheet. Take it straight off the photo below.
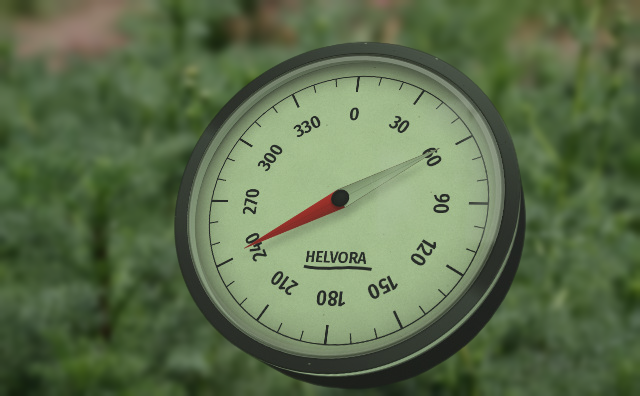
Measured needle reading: 240 °
